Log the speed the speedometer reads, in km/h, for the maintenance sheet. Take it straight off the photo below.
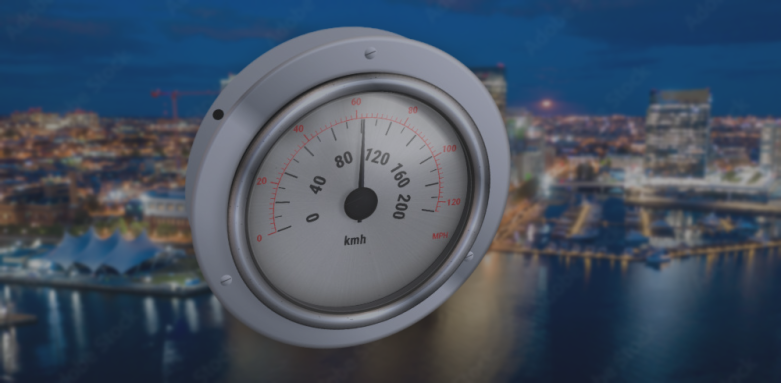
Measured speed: 100 km/h
